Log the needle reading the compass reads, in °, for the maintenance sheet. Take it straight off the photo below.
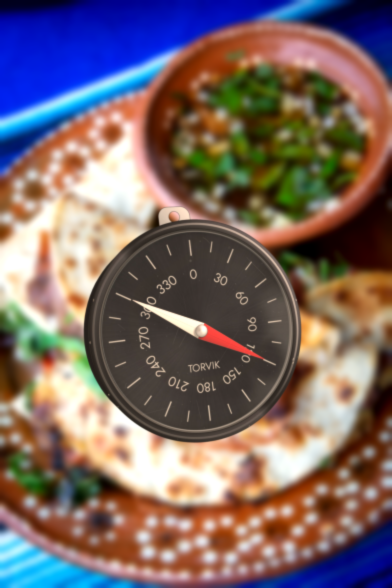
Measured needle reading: 120 °
